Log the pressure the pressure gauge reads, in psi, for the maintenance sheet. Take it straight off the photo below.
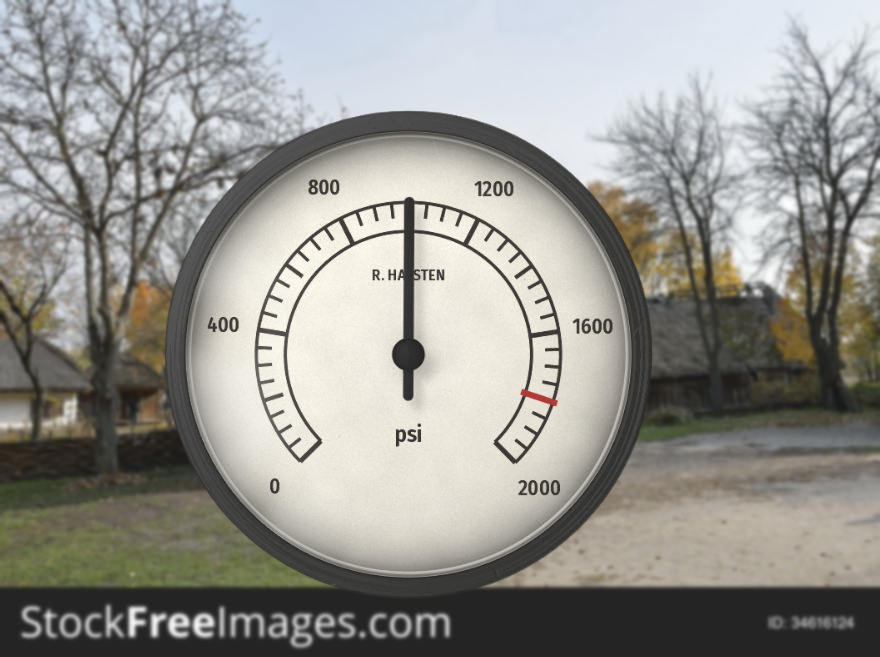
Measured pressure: 1000 psi
